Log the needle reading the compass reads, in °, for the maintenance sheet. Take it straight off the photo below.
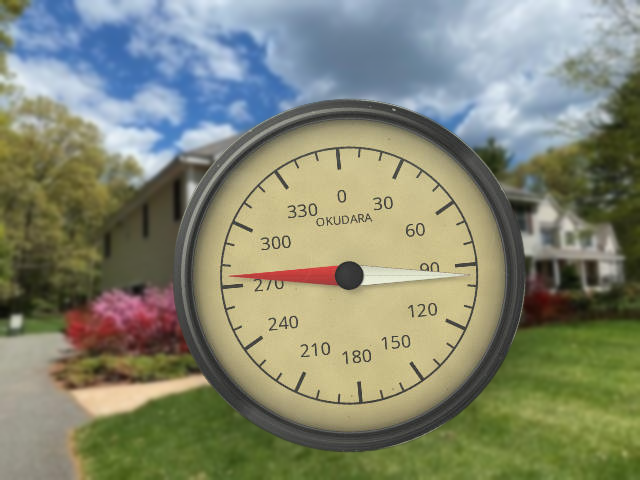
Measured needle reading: 275 °
